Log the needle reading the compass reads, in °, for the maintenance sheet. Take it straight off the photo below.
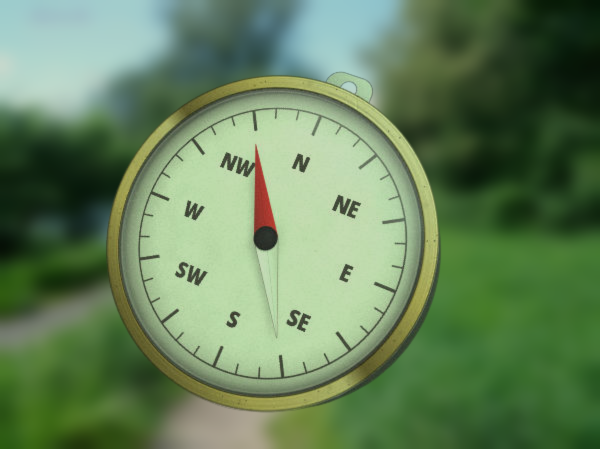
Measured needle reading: 330 °
